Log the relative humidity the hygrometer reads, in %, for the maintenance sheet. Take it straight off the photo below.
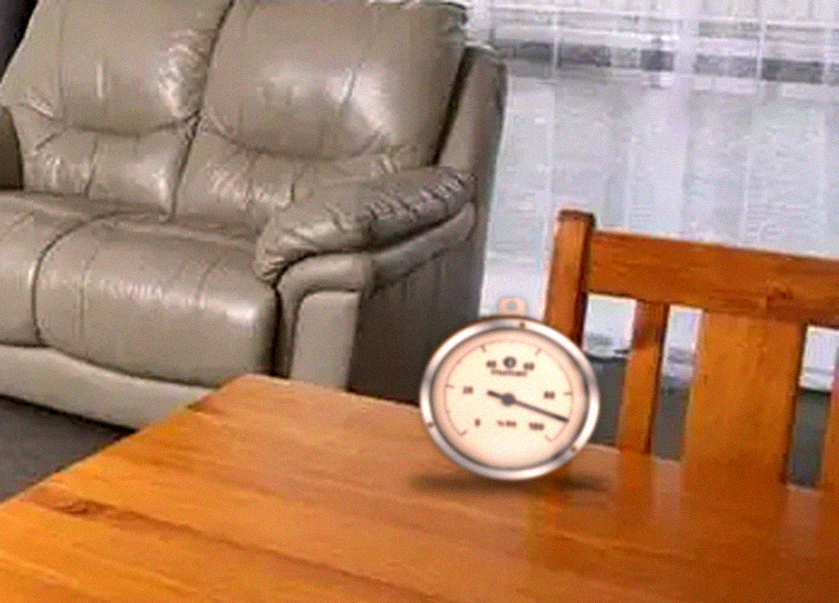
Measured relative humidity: 90 %
